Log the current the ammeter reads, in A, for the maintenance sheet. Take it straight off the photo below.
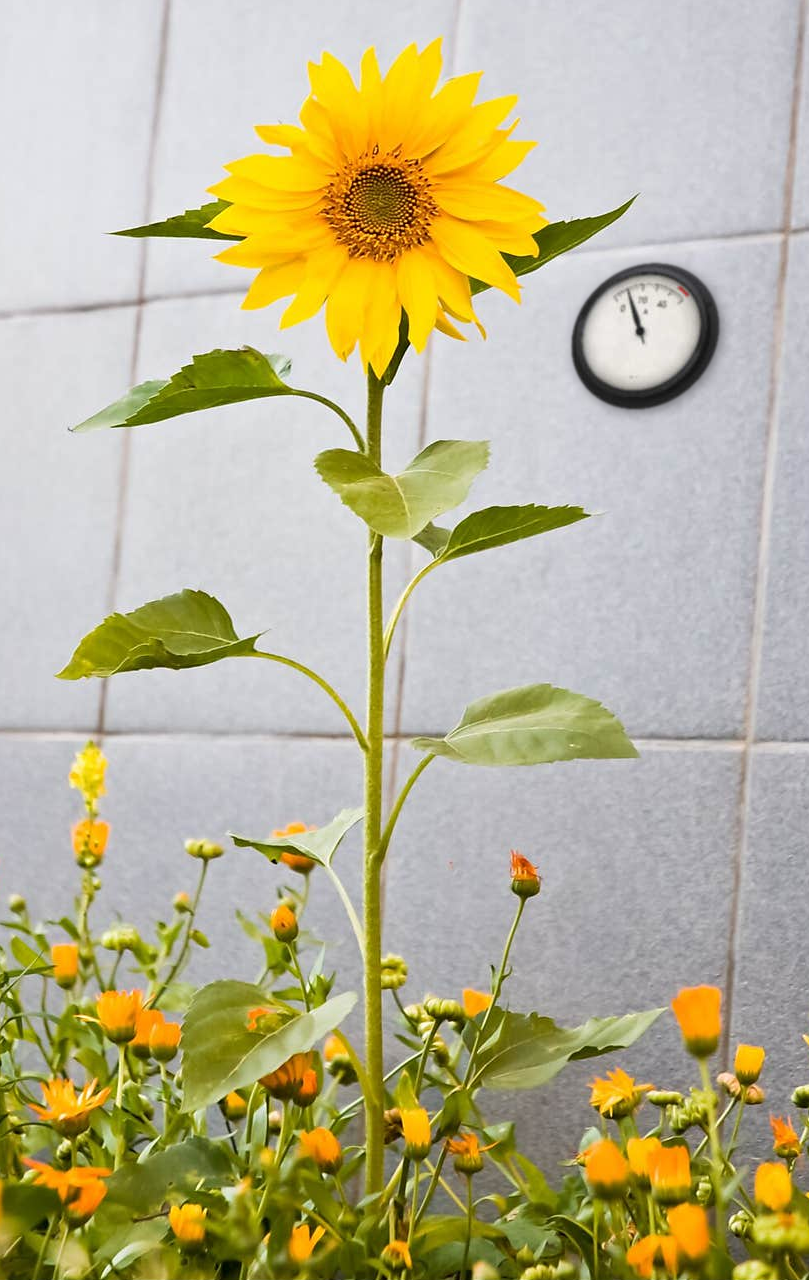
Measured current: 10 A
